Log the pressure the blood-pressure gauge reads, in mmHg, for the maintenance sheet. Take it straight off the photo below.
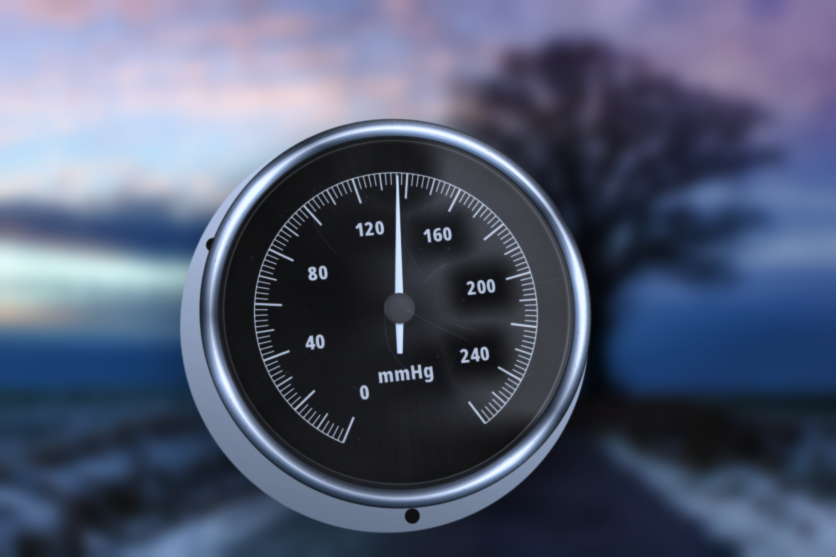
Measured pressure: 136 mmHg
